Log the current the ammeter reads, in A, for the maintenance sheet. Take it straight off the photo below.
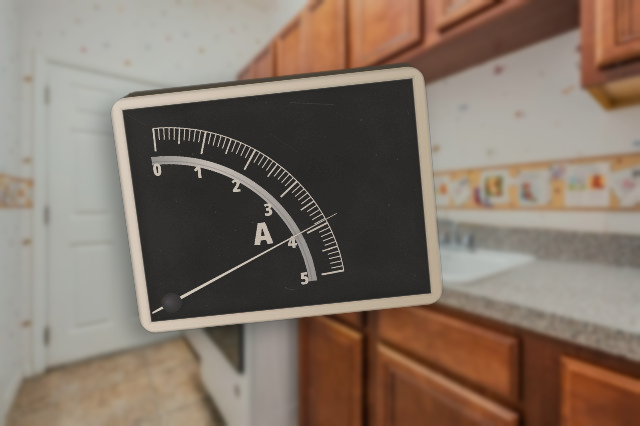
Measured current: 3.9 A
